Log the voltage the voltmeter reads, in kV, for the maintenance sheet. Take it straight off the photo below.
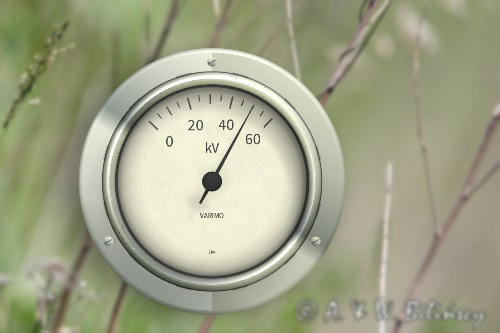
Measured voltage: 50 kV
